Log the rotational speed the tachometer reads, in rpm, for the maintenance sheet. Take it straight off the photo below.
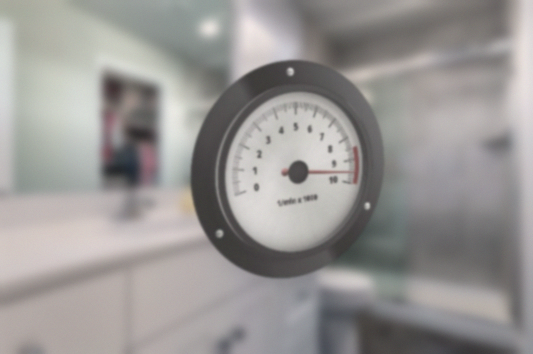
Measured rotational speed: 9500 rpm
